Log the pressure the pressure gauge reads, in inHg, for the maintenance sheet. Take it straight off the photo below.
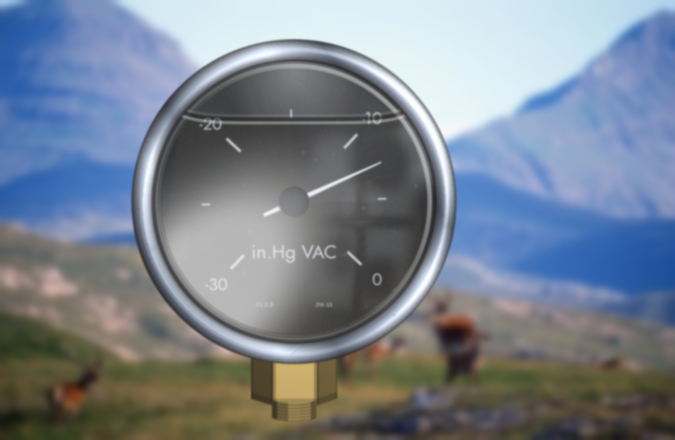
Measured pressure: -7.5 inHg
